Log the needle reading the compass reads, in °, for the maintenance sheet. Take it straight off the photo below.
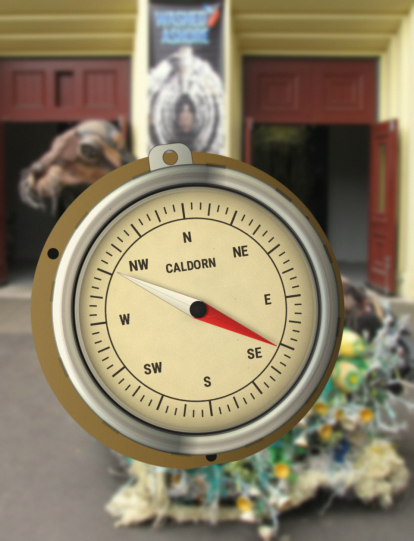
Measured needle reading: 122.5 °
